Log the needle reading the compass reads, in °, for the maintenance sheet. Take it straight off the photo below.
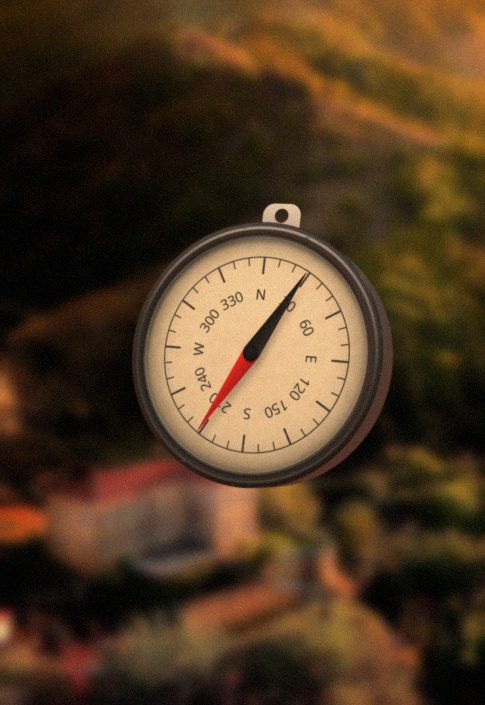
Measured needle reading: 210 °
